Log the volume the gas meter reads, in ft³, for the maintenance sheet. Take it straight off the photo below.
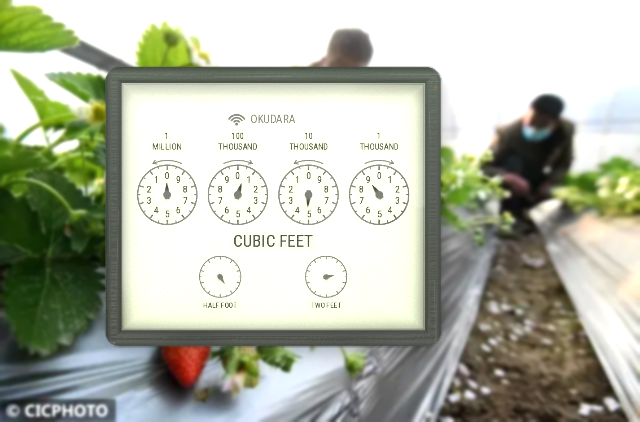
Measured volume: 4900 ft³
